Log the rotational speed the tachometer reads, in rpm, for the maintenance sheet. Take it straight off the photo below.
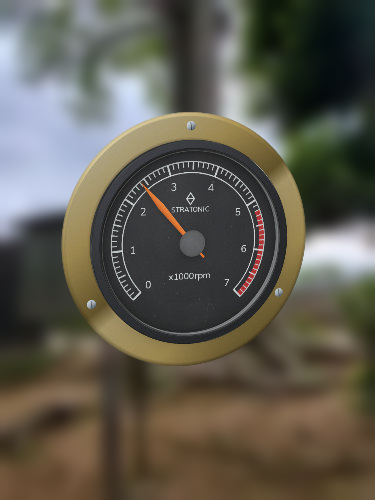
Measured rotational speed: 2400 rpm
